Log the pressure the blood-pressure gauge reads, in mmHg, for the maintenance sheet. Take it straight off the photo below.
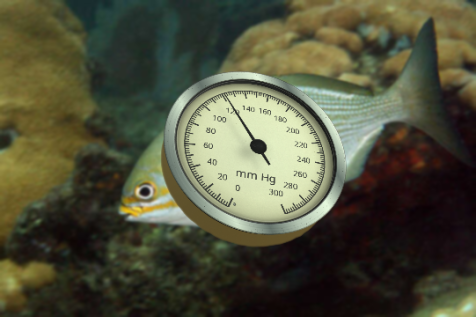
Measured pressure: 120 mmHg
